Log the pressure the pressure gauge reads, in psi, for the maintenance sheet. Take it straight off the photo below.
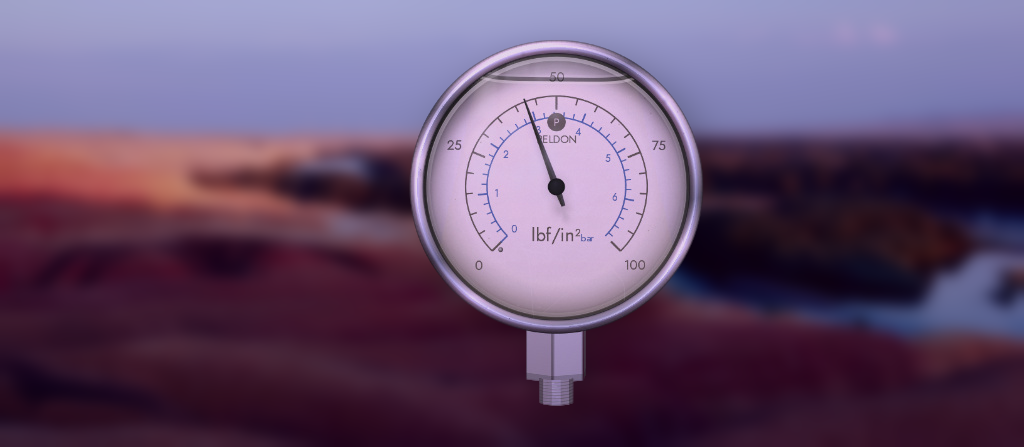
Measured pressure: 42.5 psi
